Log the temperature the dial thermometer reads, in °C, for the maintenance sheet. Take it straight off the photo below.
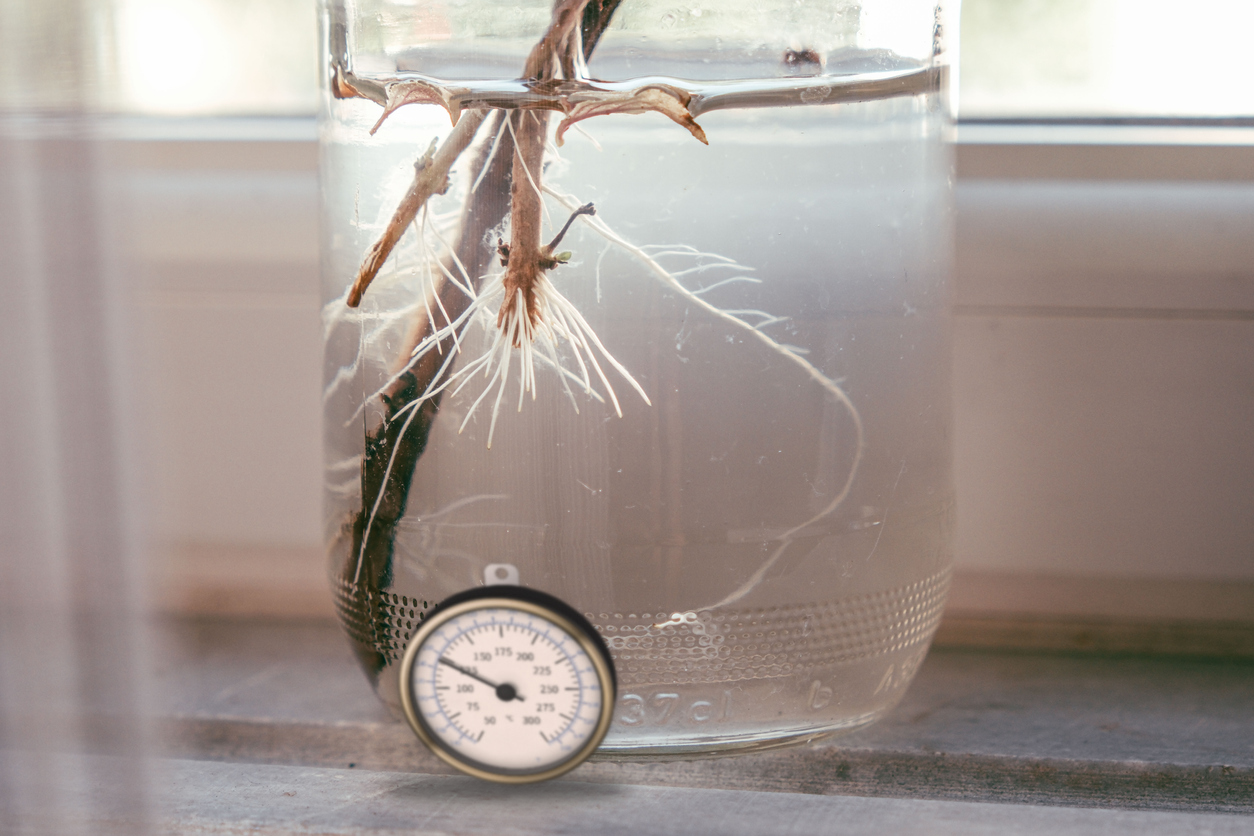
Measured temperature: 125 °C
